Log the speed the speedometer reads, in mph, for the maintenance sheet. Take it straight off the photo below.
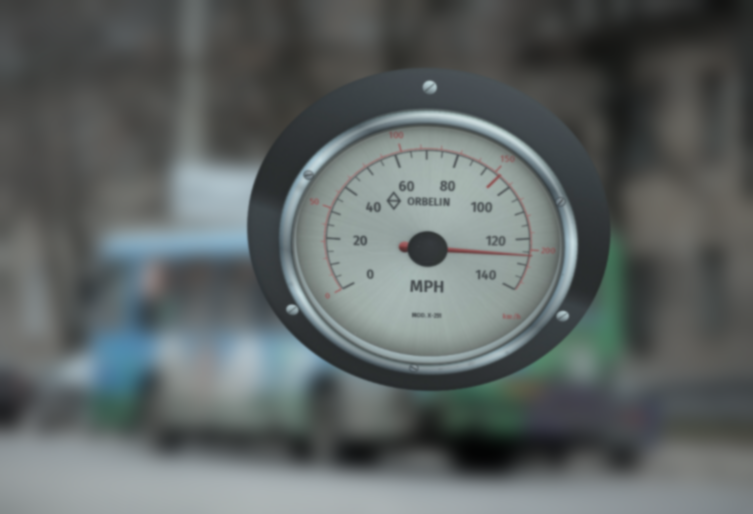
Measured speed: 125 mph
